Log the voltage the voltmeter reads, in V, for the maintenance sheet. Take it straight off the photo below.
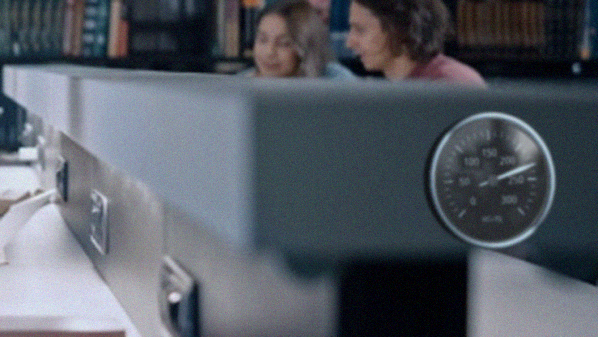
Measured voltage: 230 V
